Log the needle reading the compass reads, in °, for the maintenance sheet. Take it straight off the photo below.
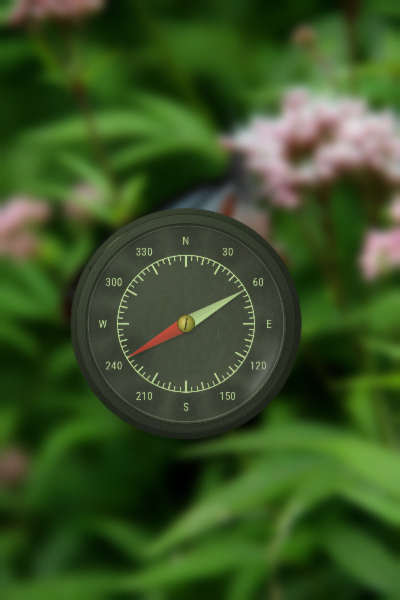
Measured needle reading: 240 °
